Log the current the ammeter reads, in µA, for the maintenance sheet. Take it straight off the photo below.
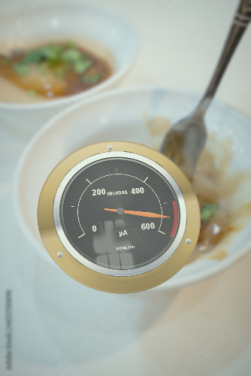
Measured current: 550 µA
